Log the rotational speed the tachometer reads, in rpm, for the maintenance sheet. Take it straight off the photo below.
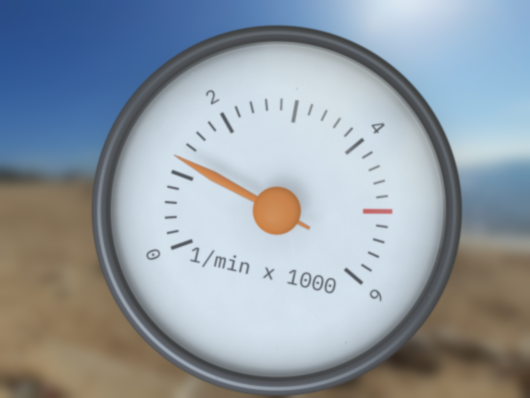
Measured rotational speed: 1200 rpm
